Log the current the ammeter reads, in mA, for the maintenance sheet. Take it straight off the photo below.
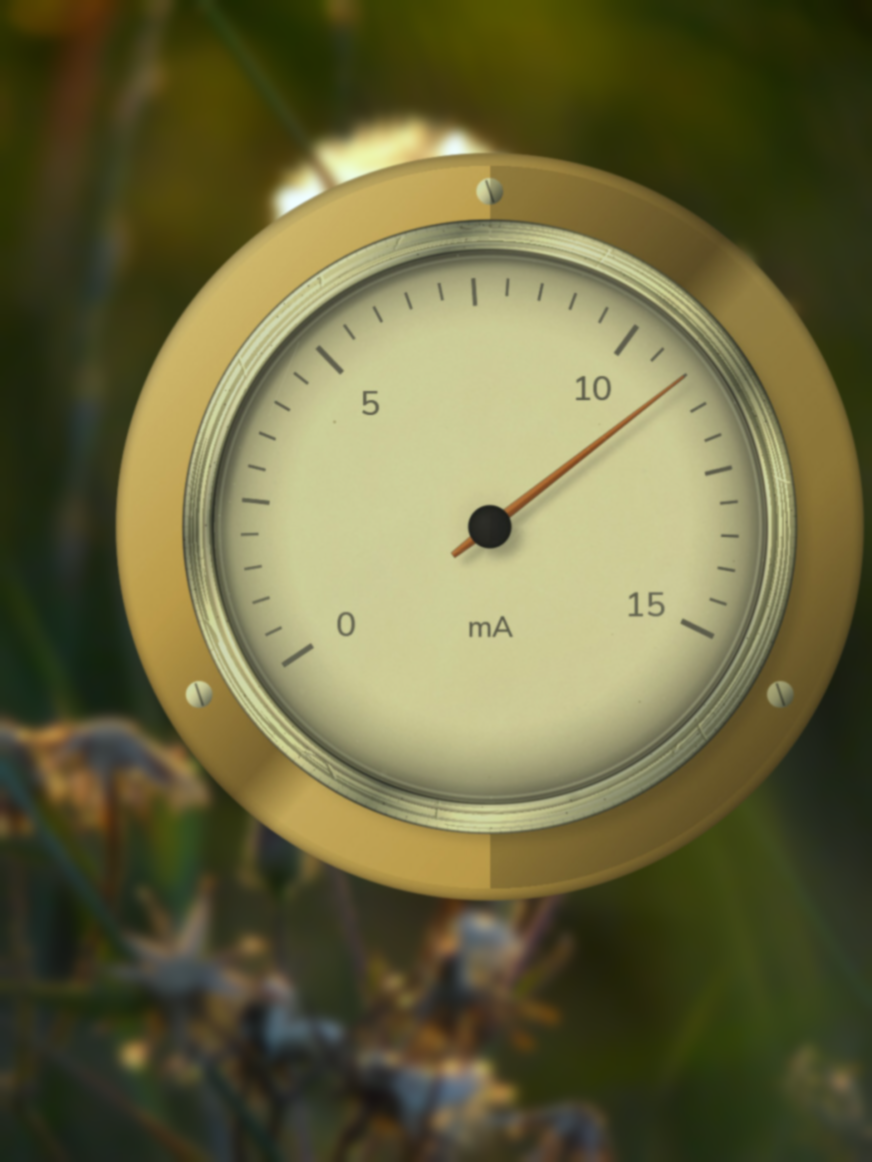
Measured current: 11 mA
